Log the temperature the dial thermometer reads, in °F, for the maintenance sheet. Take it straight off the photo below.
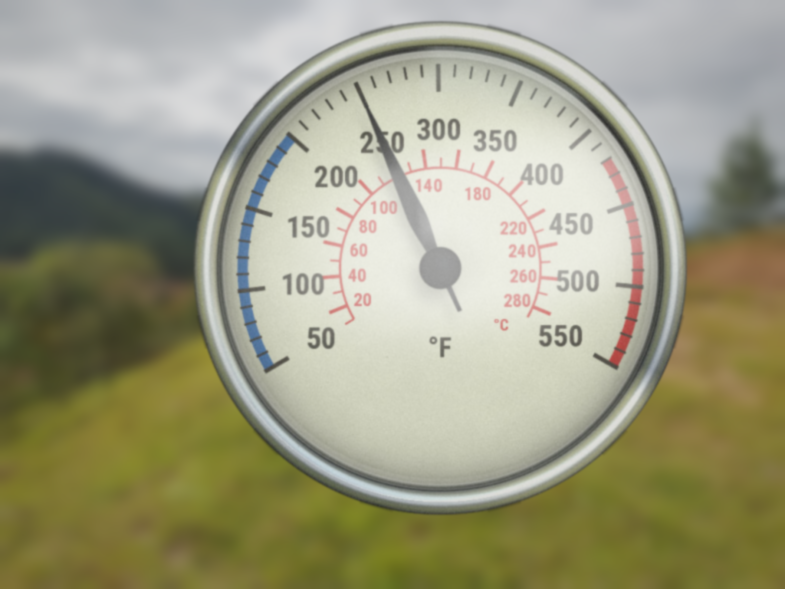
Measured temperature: 250 °F
